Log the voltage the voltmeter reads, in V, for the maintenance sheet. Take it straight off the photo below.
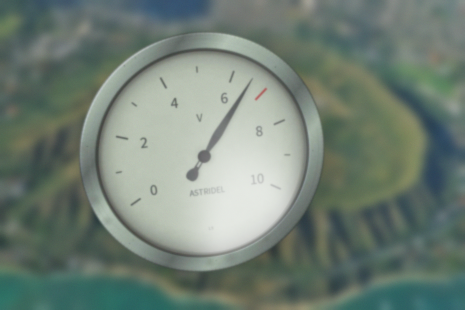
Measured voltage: 6.5 V
